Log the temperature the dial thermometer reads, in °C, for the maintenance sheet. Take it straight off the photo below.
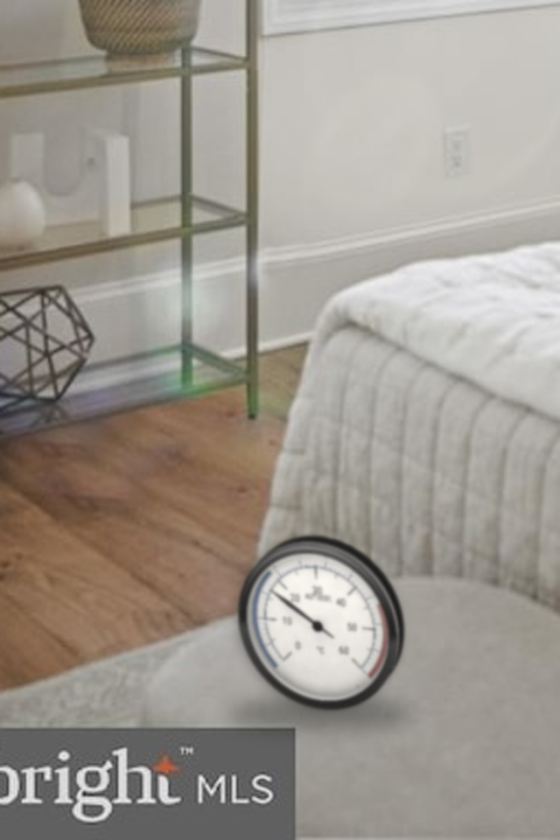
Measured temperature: 17.5 °C
